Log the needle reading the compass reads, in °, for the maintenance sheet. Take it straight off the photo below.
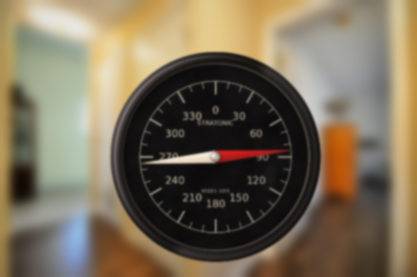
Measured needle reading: 85 °
